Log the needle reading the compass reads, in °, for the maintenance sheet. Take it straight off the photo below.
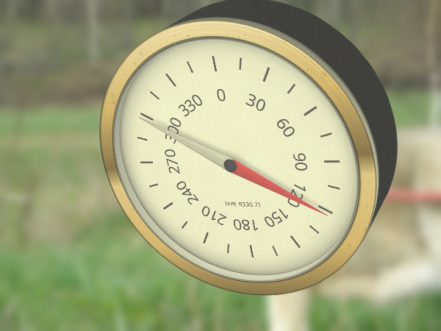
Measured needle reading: 120 °
